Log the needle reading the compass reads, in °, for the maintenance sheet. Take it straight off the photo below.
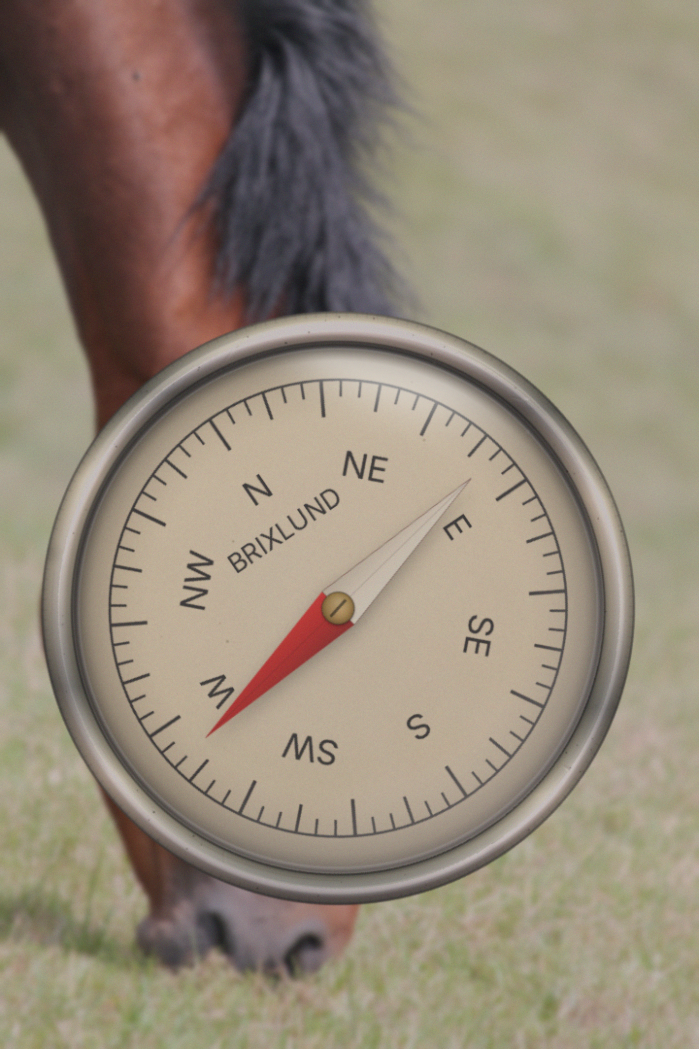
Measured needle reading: 260 °
